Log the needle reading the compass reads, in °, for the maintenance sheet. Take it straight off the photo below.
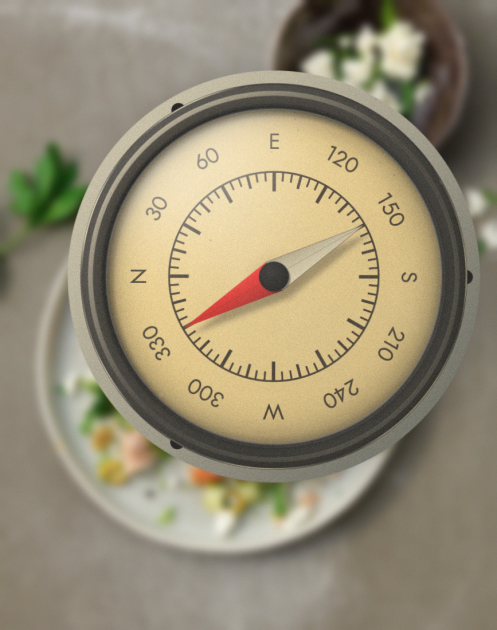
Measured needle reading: 330 °
